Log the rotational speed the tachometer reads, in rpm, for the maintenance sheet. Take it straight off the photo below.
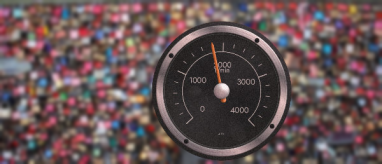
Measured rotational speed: 1800 rpm
